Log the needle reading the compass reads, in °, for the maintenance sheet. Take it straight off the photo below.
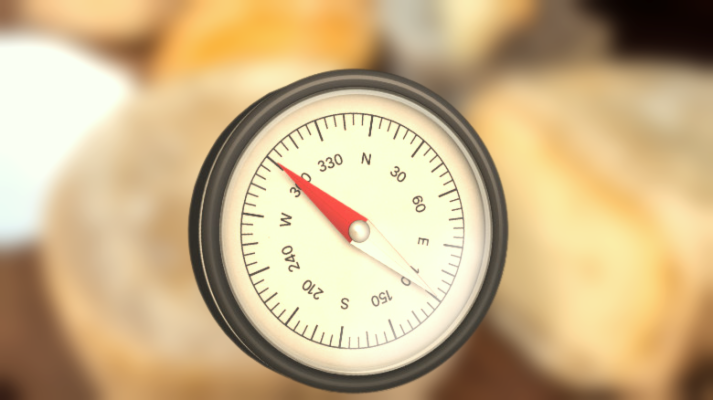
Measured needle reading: 300 °
